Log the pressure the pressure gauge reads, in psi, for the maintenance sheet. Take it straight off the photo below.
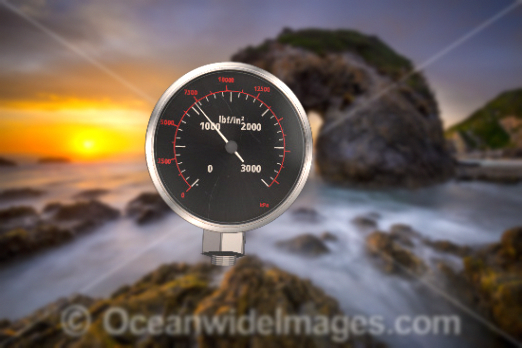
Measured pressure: 1050 psi
